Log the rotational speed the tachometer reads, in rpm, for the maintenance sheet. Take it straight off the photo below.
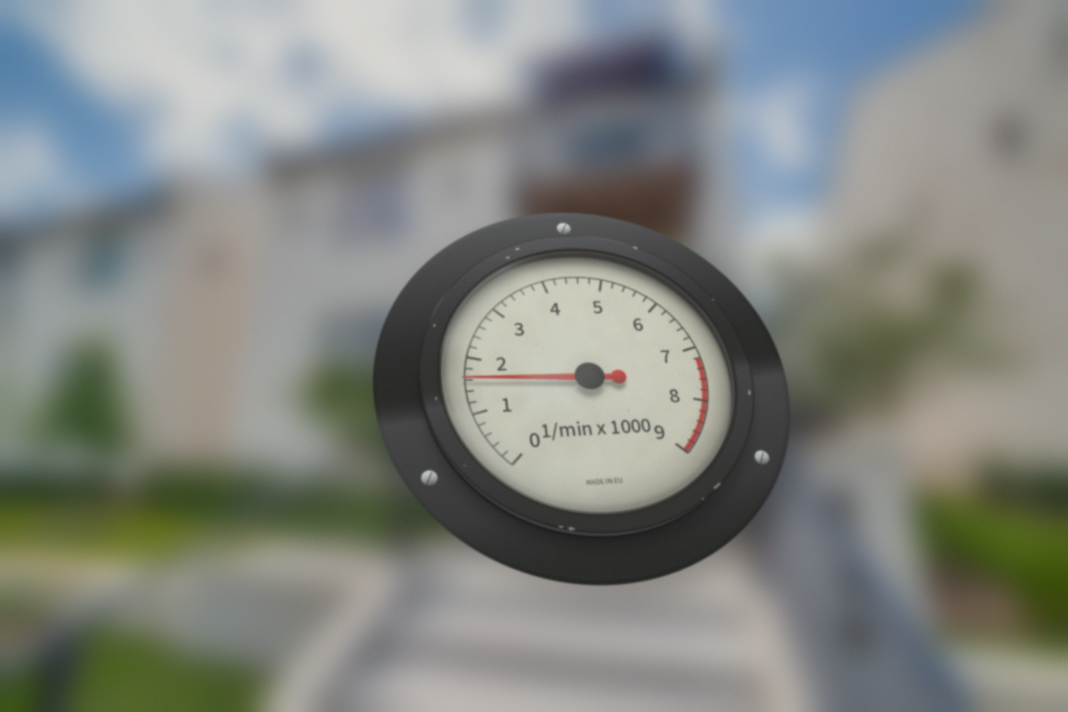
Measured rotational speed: 1600 rpm
